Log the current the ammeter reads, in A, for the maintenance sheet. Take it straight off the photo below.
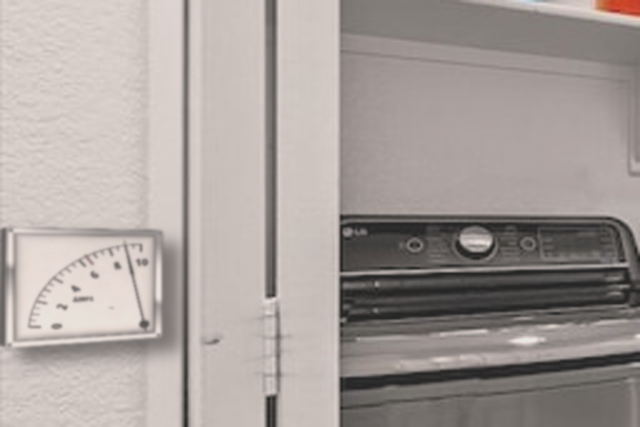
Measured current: 9 A
